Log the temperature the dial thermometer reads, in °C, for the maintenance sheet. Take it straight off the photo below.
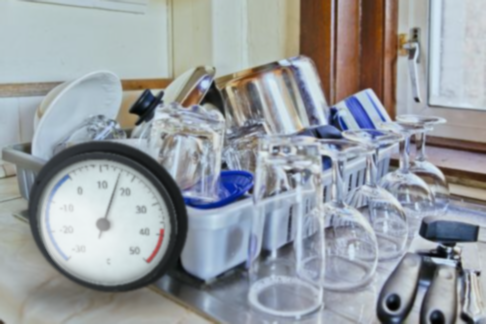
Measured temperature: 16 °C
